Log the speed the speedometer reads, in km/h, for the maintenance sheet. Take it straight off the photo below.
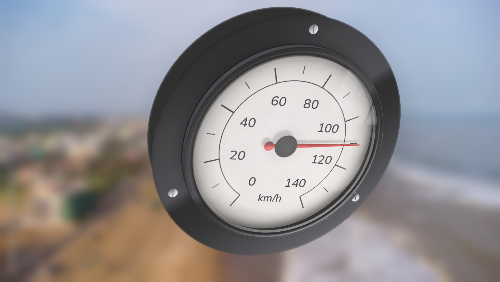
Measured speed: 110 km/h
